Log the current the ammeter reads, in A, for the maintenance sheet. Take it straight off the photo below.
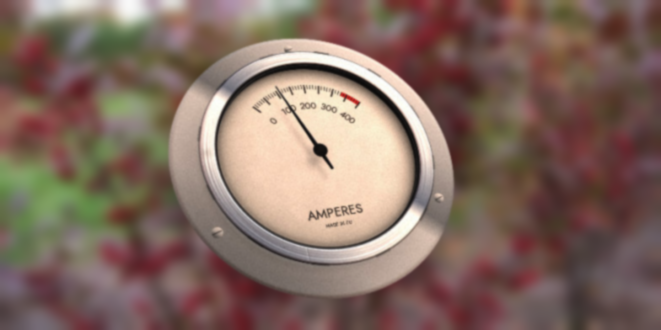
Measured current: 100 A
